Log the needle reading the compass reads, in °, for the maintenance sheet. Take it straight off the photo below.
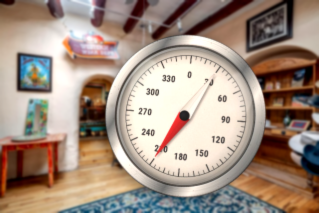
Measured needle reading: 210 °
